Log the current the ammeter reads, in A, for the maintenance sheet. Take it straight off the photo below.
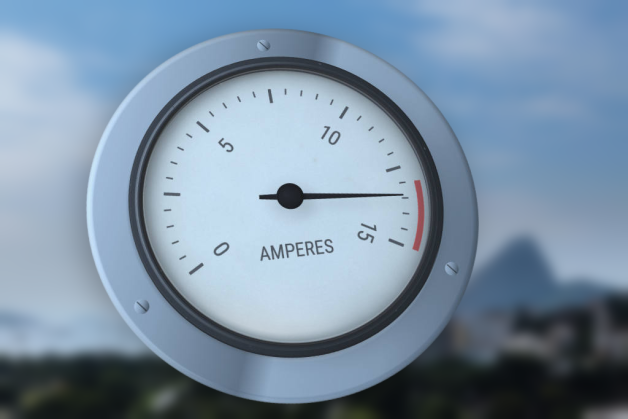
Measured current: 13.5 A
